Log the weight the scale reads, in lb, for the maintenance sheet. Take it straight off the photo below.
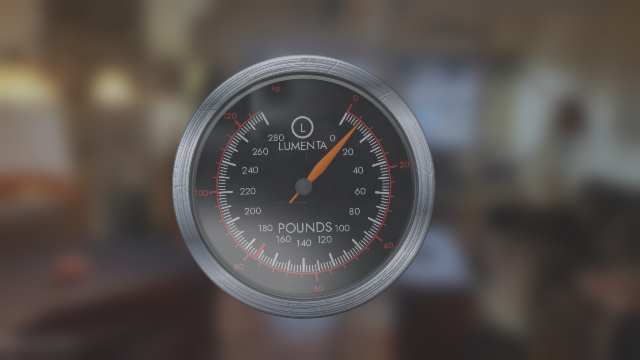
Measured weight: 10 lb
